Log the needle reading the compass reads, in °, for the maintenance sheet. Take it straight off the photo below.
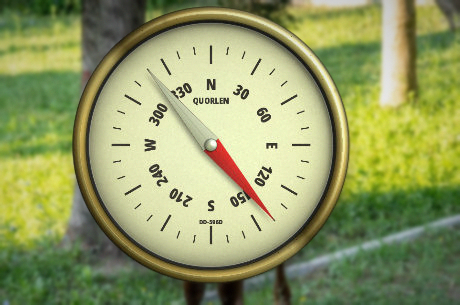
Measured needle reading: 140 °
